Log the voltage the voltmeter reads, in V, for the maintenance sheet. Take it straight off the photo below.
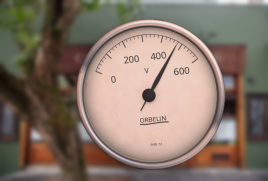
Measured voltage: 480 V
